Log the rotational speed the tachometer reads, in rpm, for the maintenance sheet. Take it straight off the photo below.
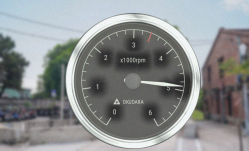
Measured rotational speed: 4900 rpm
